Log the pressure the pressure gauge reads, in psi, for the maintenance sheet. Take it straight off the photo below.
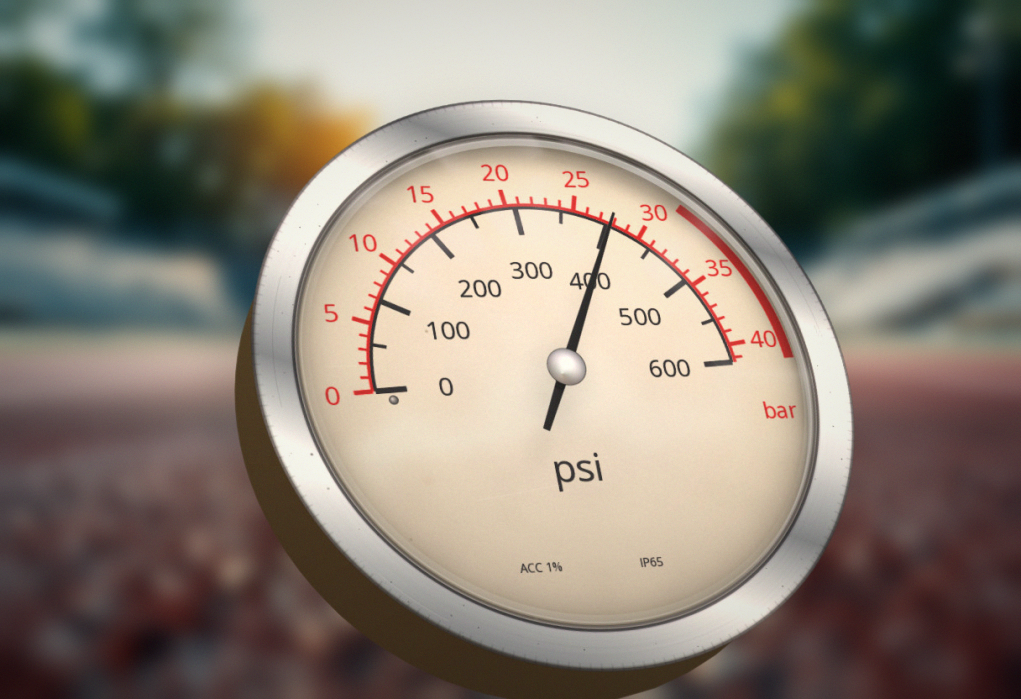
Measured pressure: 400 psi
